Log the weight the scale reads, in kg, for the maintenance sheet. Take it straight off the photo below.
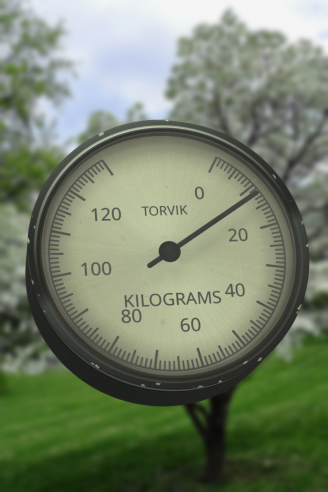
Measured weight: 12 kg
